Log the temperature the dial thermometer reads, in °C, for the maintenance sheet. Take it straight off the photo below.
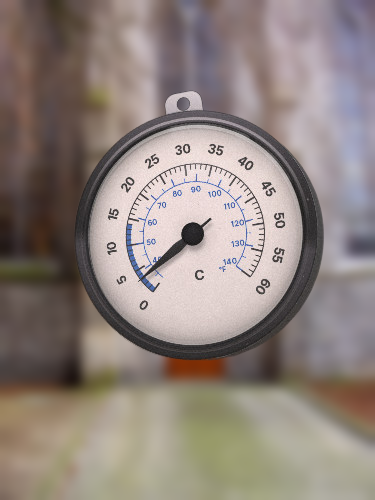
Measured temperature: 3 °C
